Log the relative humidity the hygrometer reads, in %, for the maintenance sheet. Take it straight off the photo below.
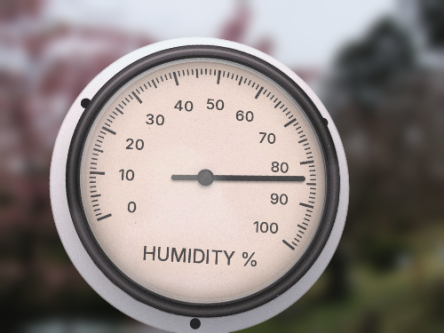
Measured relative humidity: 84 %
